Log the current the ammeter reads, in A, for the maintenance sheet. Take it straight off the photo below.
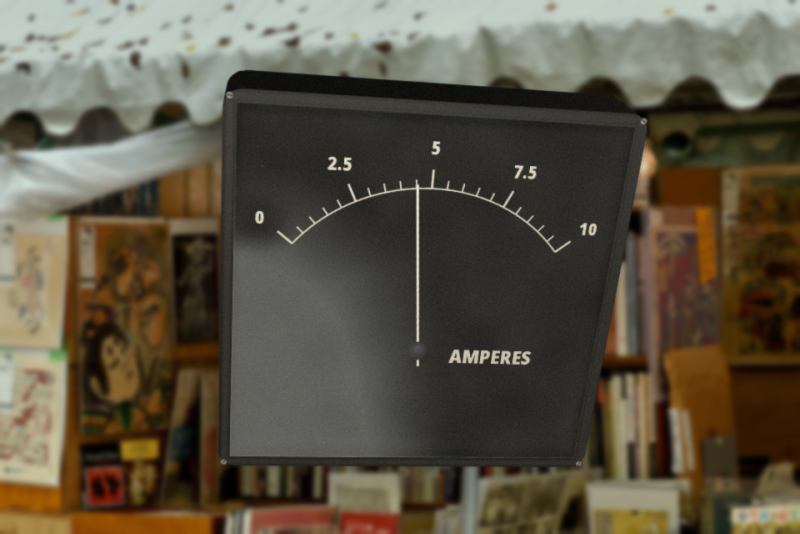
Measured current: 4.5 A
